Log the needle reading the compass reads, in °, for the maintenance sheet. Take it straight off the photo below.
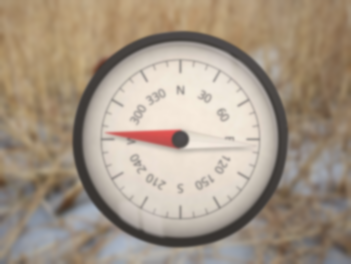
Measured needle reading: 275 °
